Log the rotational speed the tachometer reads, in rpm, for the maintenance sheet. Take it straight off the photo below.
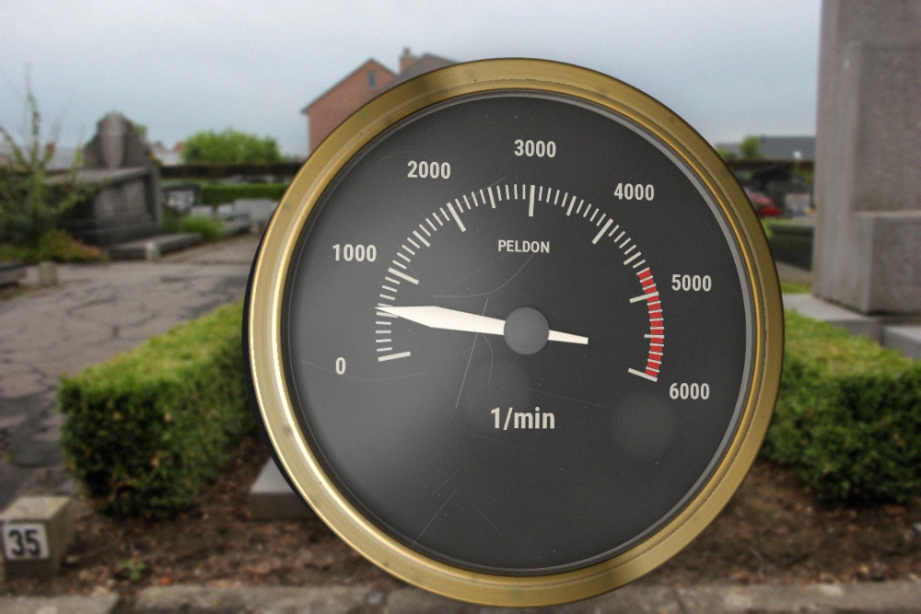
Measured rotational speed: 550 rpm
